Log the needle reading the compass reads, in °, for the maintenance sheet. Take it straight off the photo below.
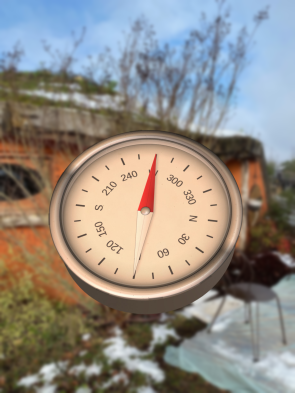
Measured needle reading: 270 °
